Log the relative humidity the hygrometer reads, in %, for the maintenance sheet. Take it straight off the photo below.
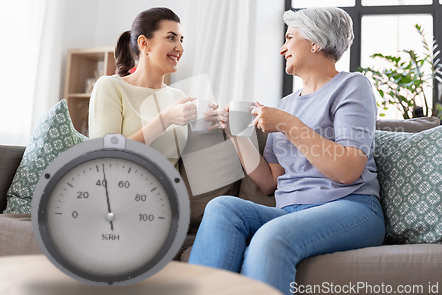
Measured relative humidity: 44 %
